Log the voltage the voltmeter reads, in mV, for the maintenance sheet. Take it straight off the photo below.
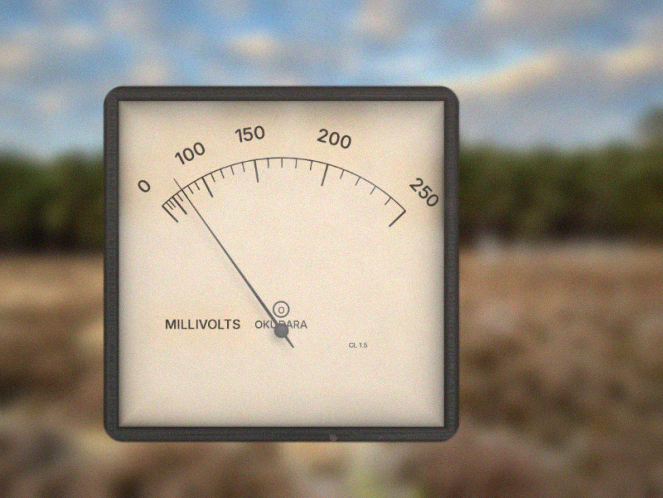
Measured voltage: 70 mV
